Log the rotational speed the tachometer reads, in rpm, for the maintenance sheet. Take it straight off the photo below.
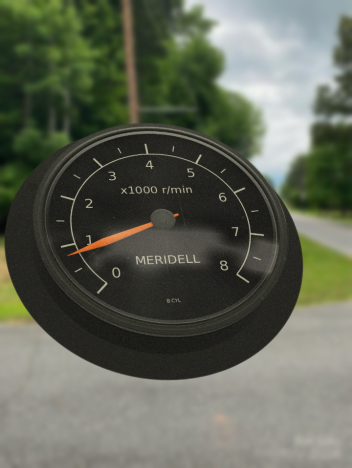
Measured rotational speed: 750 rpm
